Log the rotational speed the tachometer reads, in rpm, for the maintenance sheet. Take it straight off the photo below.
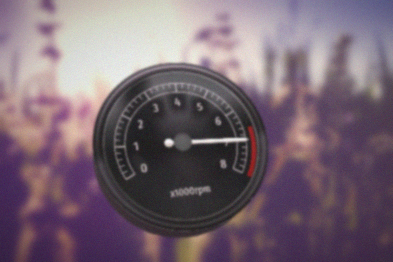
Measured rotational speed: 7000 rpm
